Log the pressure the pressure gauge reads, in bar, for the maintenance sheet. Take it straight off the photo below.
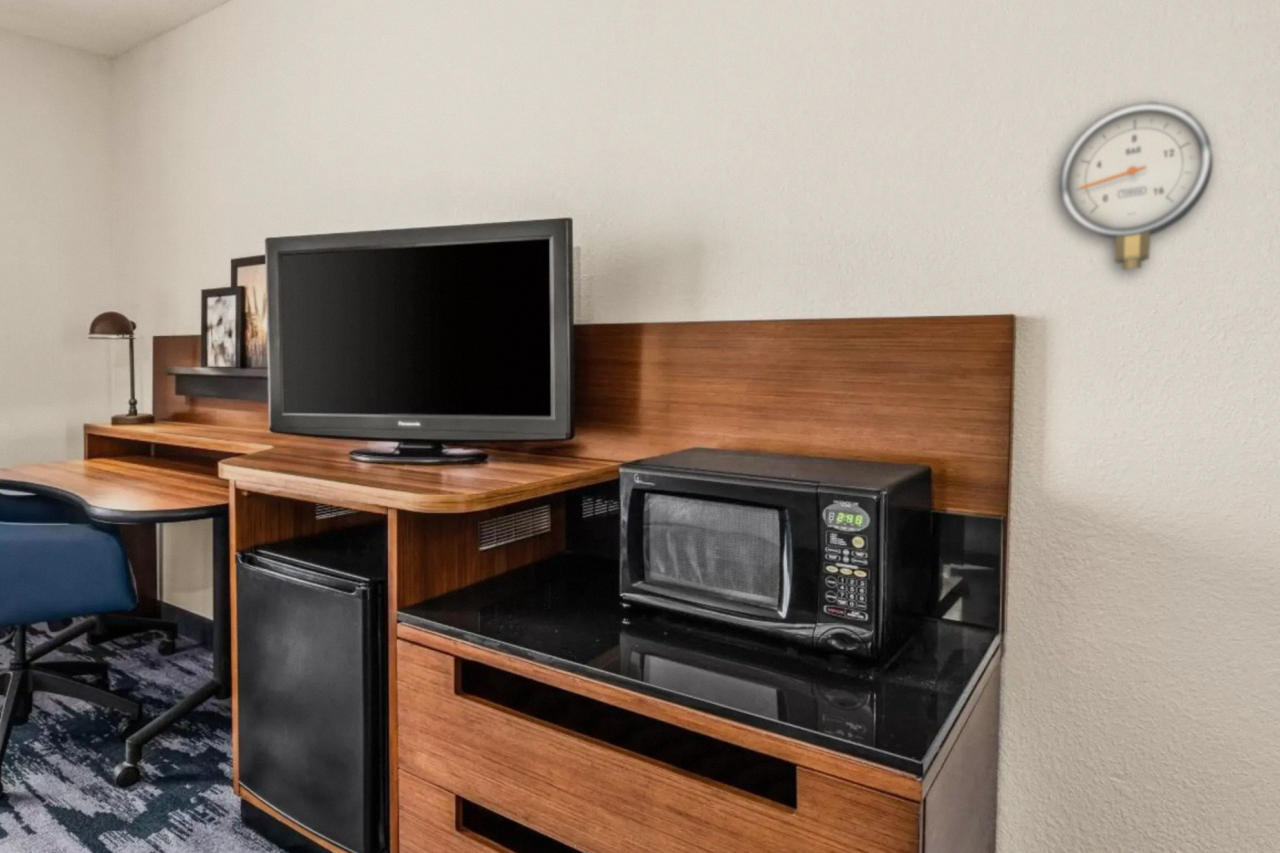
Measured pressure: 2 bar
